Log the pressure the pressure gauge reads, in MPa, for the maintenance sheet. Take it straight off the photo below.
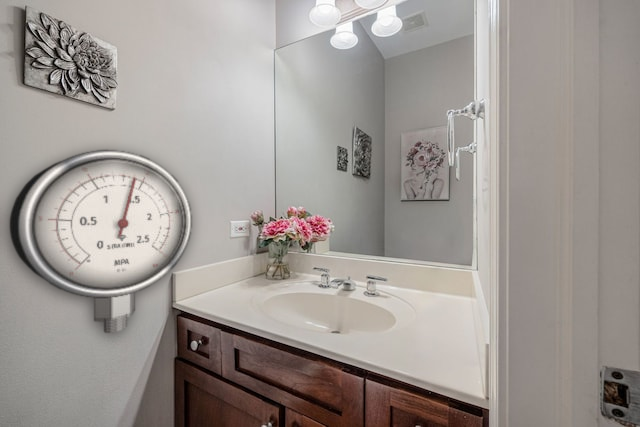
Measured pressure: 1.4 MPa
